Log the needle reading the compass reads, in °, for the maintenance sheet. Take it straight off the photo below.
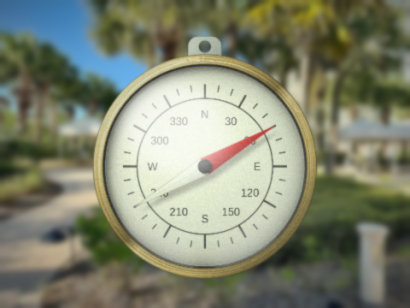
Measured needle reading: 60 °
